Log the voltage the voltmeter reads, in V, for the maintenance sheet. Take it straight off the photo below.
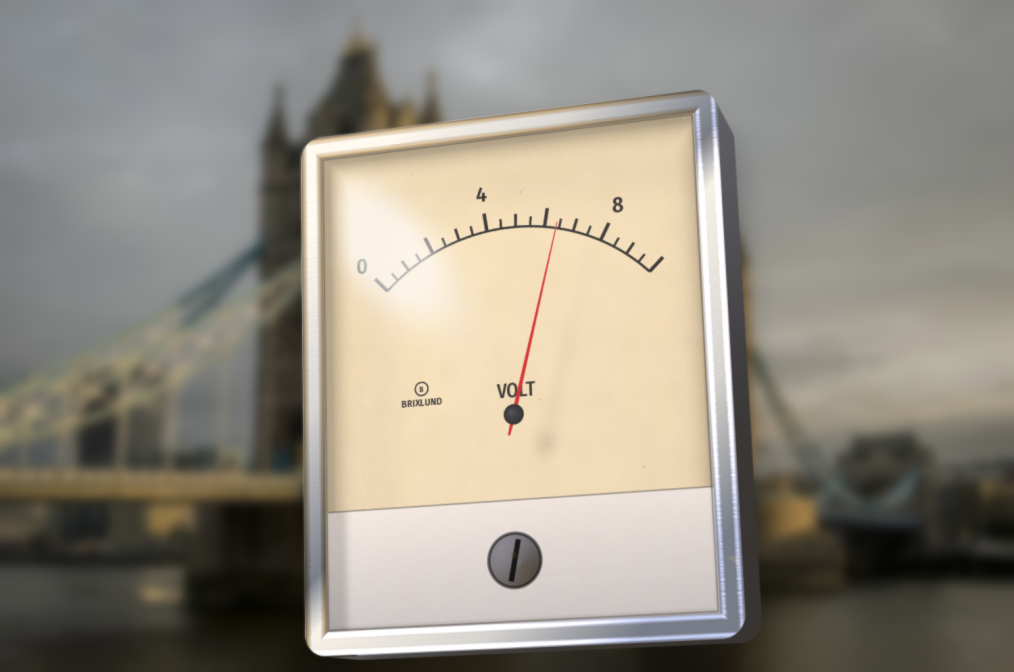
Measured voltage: 6.5 V
